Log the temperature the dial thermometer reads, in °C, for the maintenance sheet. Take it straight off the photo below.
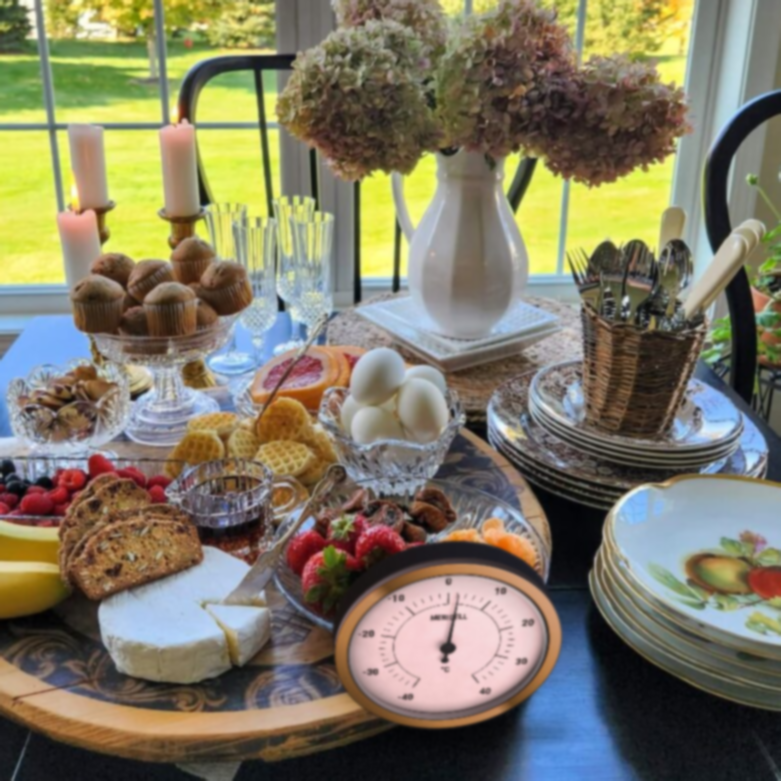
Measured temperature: 2 °C
